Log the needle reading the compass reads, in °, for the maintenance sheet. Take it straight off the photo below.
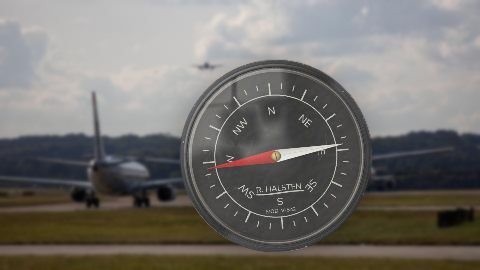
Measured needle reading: 265 °
